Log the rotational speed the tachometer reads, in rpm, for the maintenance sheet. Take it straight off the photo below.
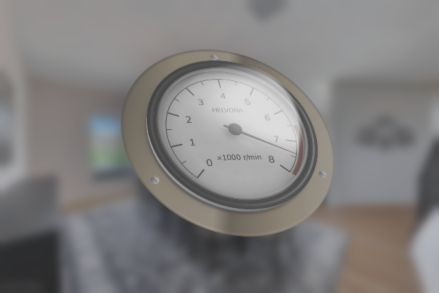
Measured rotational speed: 7500 rpm
